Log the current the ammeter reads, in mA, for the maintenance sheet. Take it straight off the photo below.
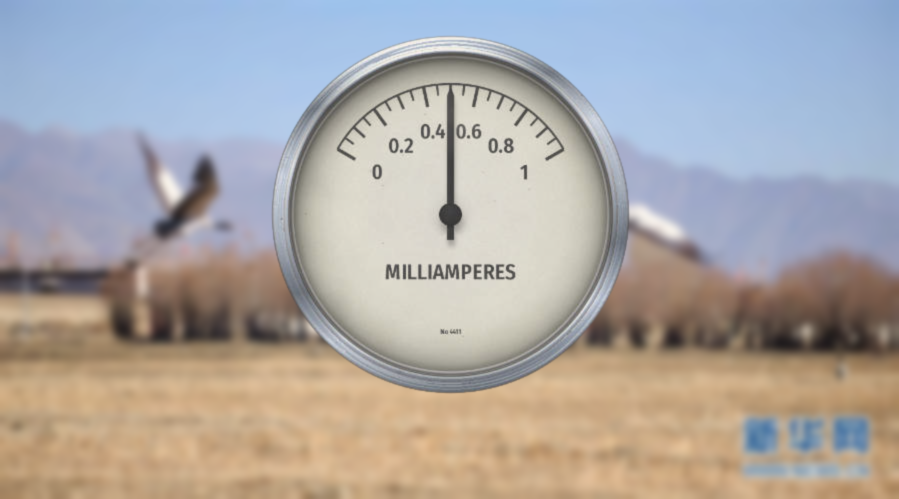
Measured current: 0.5 mA
